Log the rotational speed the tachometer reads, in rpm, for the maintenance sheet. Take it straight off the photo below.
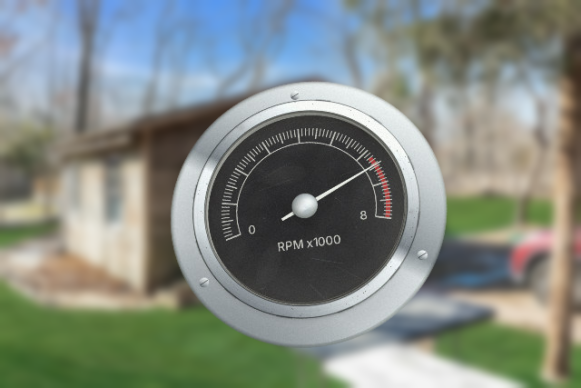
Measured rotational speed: 6500 rpm
